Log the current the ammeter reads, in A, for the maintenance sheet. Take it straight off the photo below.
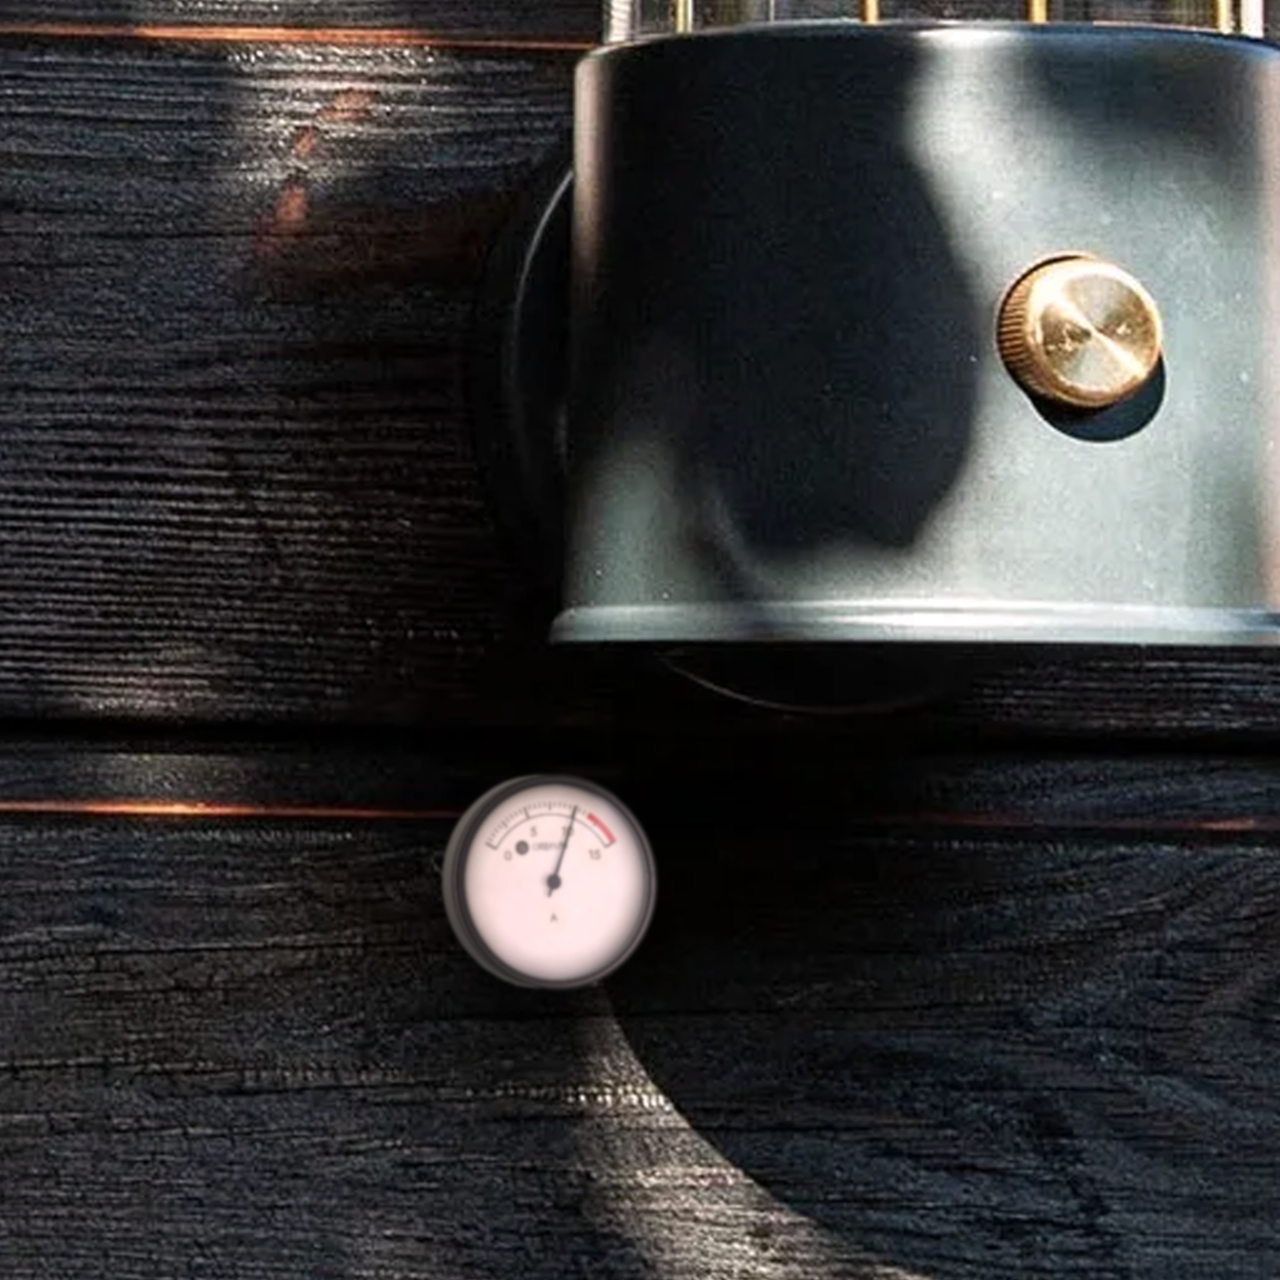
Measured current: 10 A
